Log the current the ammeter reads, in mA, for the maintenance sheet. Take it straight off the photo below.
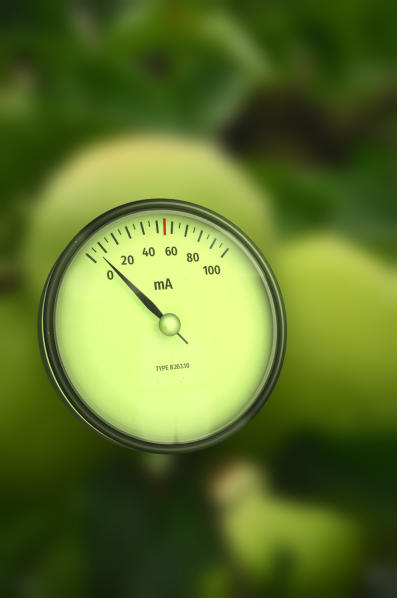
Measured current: 5 mA
